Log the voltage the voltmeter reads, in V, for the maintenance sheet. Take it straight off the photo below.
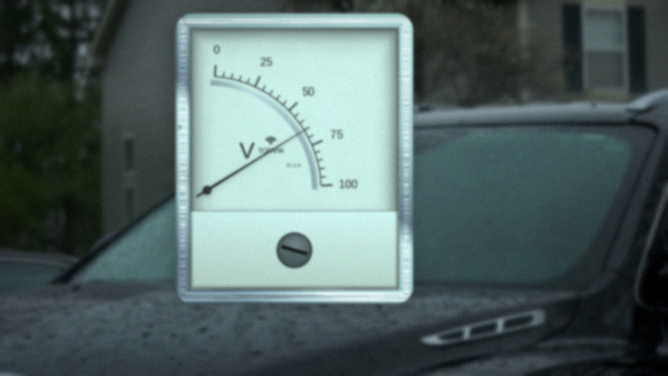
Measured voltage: 65 V
